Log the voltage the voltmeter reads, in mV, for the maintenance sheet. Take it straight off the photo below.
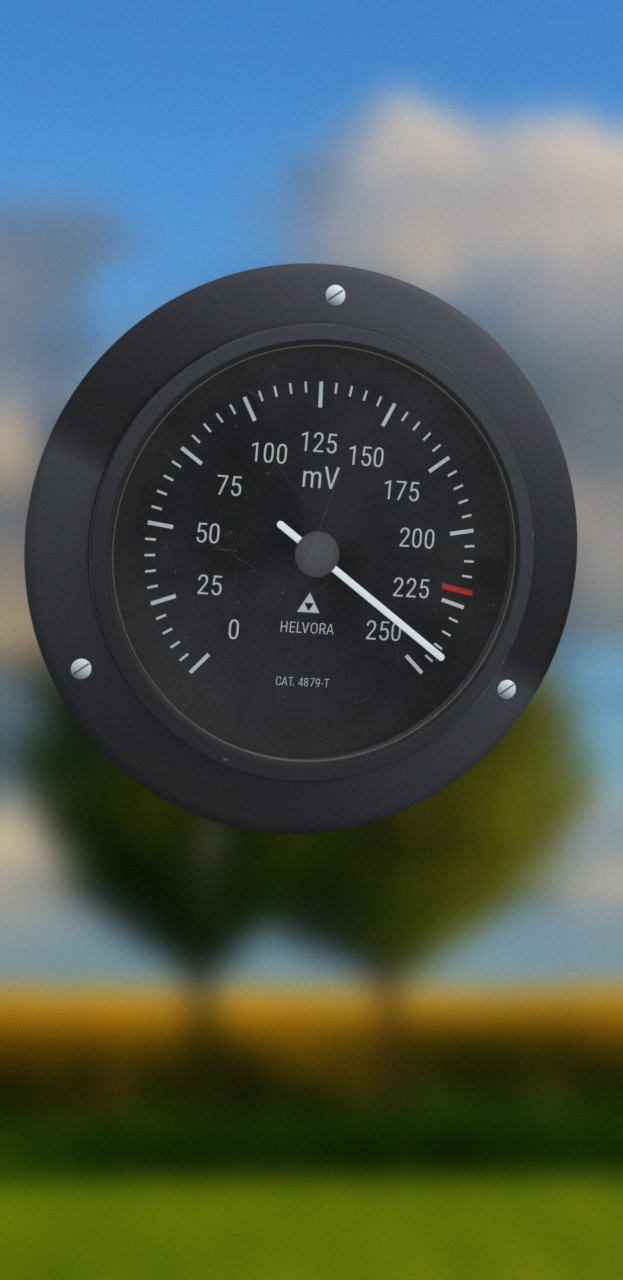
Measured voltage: 242.5 mV
